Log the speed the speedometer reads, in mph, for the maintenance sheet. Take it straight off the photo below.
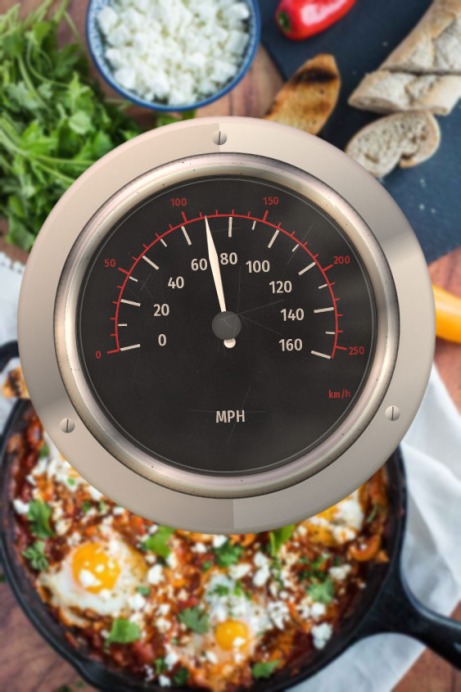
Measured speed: 70 mph
